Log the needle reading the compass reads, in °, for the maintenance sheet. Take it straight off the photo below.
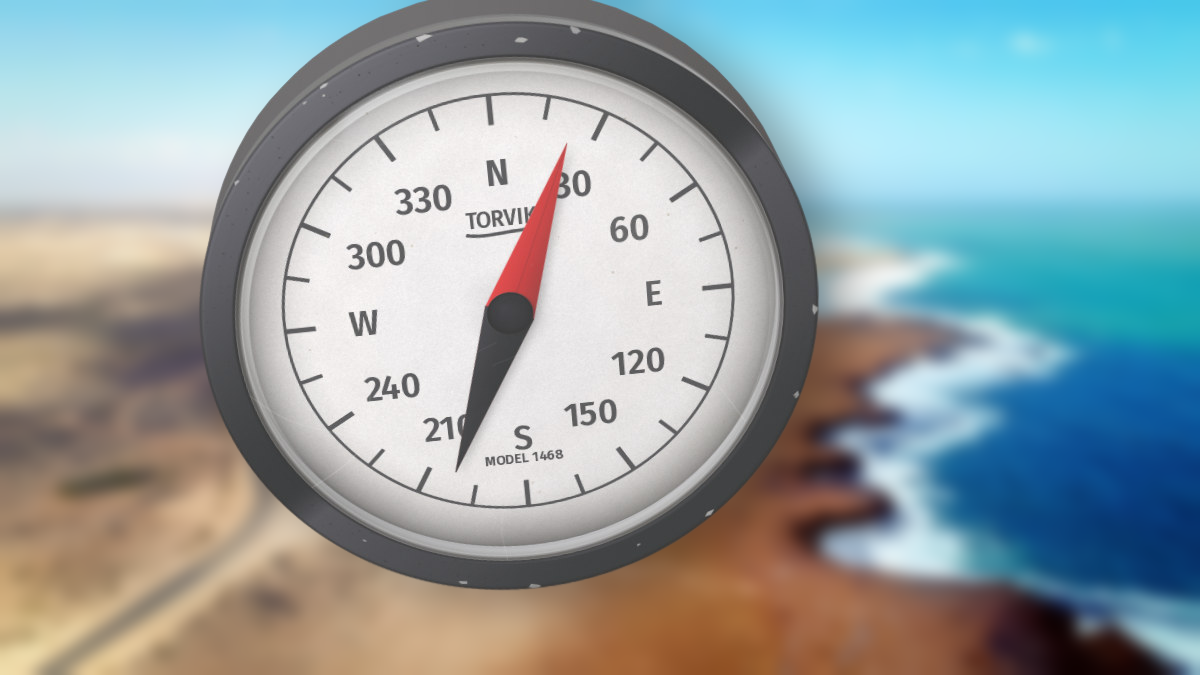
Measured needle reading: 22.5 °
